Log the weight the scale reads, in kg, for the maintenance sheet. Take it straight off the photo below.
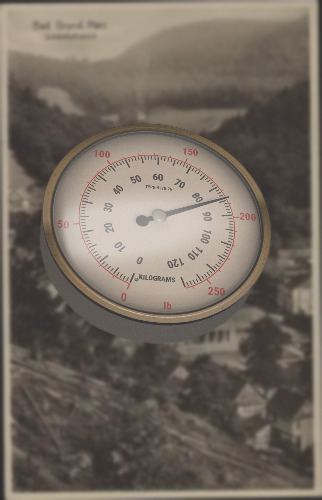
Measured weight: 85 kg
